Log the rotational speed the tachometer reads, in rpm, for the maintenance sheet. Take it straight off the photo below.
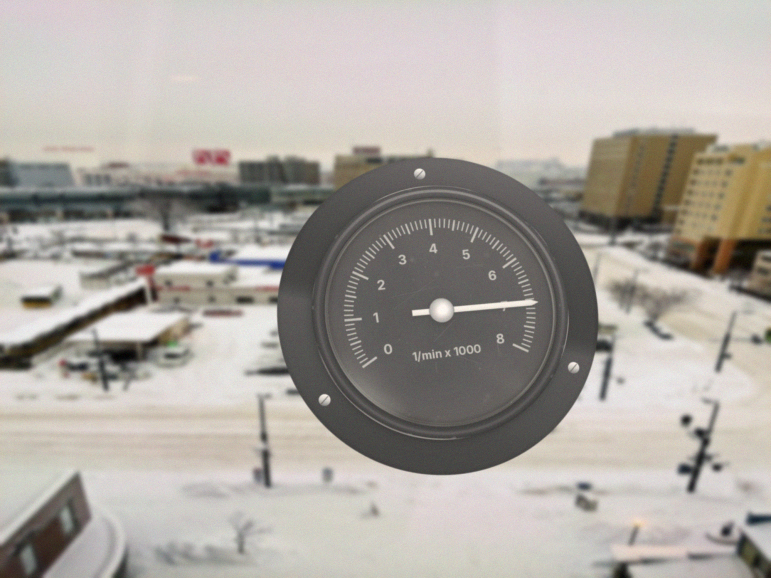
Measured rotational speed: 7000 rpm
